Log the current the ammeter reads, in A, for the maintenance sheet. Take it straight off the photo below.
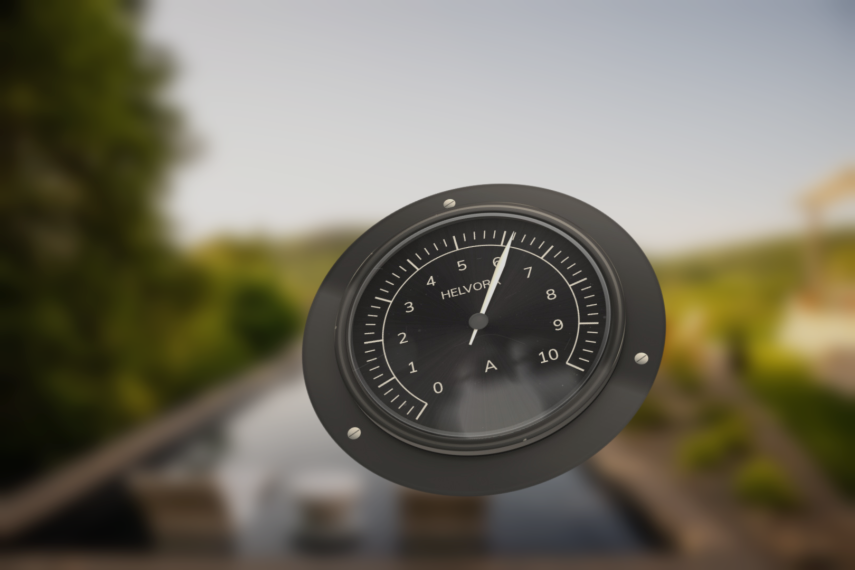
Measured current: 6.2 A
